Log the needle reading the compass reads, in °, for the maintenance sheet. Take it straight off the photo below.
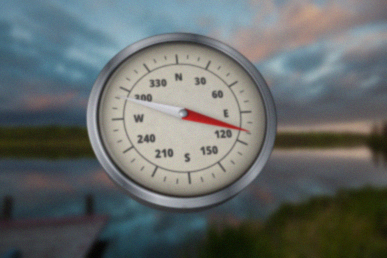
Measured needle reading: 110 °
